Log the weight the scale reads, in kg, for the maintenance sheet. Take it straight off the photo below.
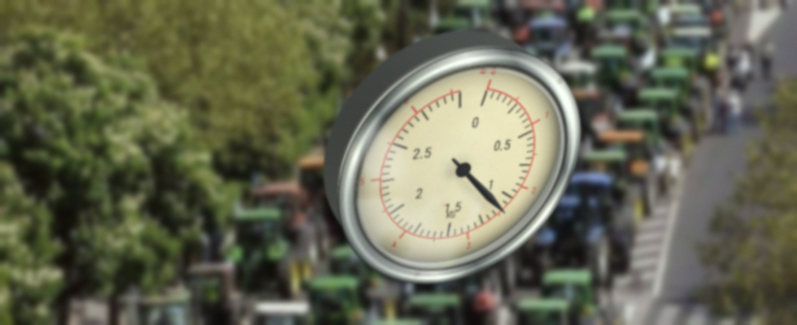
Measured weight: 1.1 kg
